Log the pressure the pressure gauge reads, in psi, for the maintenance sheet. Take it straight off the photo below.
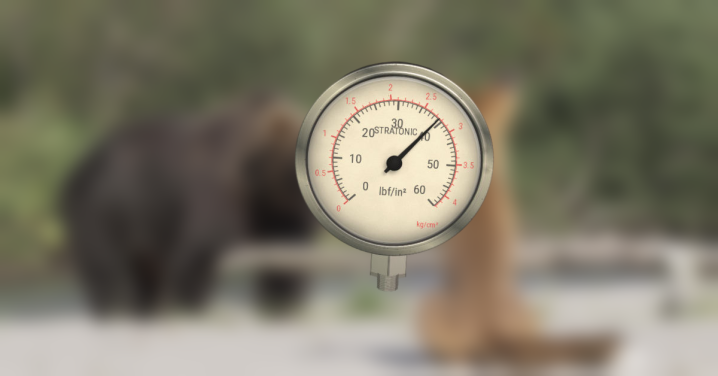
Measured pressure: 39 psi
